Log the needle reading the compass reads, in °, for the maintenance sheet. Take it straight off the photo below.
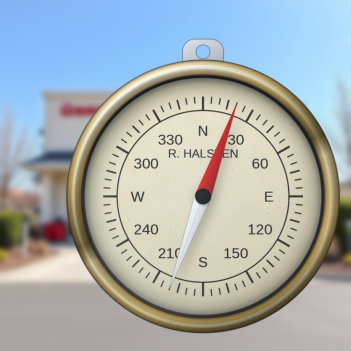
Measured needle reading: 20 °
